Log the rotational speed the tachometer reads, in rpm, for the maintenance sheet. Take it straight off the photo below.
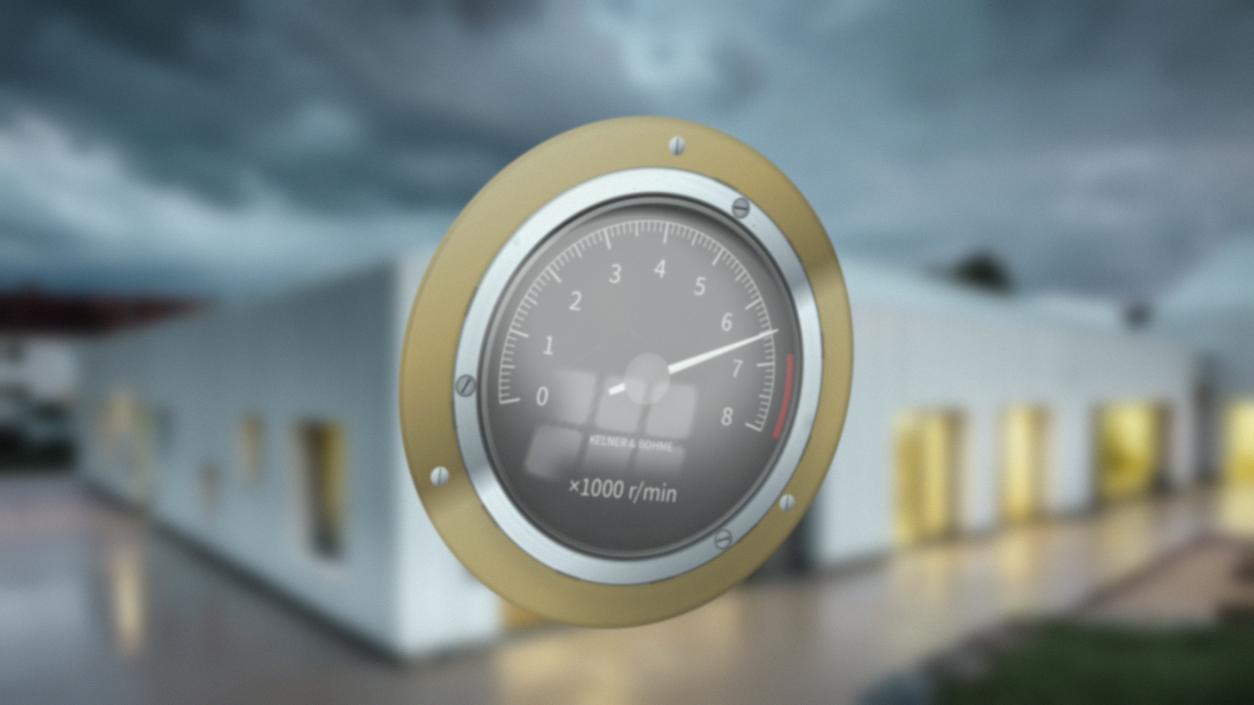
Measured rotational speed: 6500 rpm
